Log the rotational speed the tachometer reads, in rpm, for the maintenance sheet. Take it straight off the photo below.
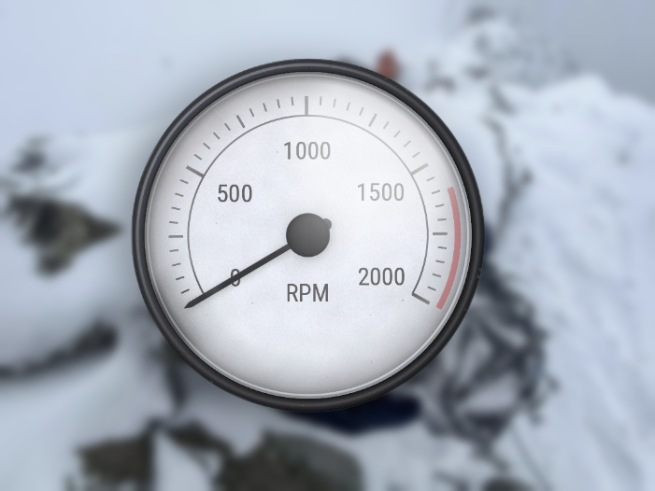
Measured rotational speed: 0 rpm
